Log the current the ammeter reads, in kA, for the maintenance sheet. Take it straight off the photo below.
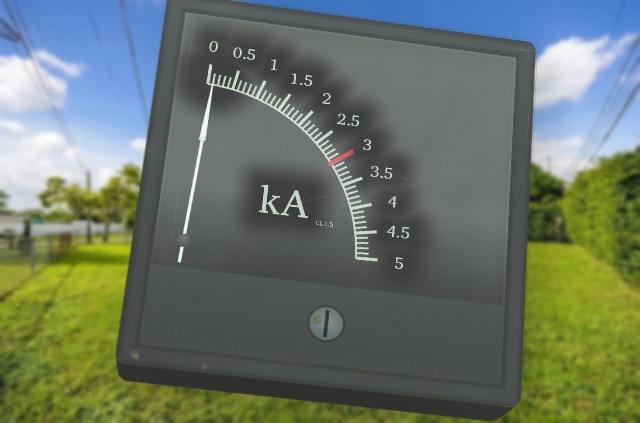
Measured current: 0.1 kA
